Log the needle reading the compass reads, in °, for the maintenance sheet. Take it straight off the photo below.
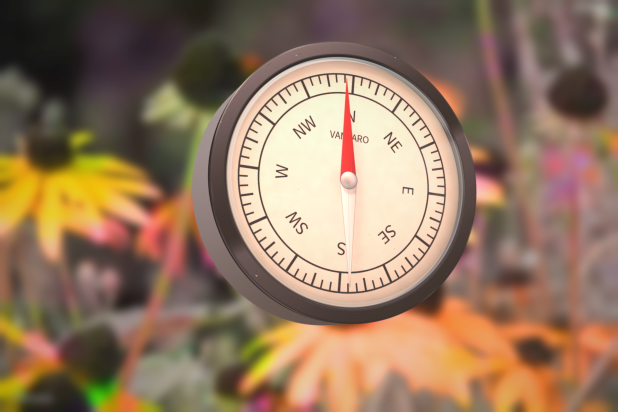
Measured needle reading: 355 °
